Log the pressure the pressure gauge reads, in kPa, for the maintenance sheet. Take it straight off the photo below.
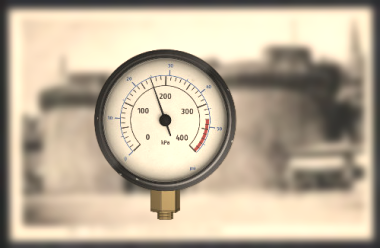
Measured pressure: 170 kPa
